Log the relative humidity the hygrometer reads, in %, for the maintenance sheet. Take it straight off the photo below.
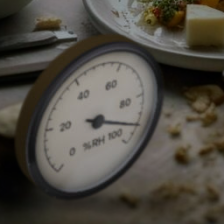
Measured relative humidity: 92 %
